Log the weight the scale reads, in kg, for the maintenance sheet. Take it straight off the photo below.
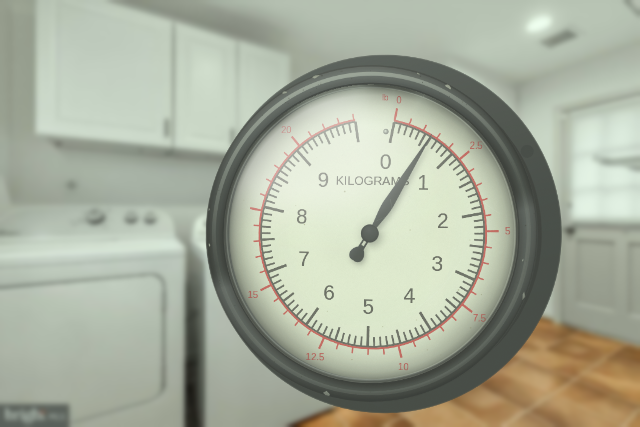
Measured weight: 0.6 kg
